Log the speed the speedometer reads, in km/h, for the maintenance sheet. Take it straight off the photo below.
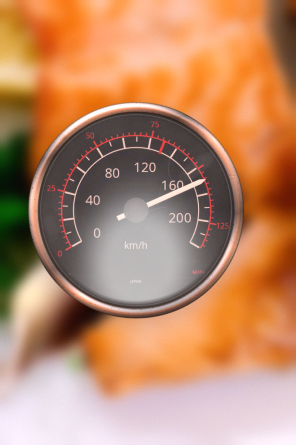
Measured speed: 170 km/h
